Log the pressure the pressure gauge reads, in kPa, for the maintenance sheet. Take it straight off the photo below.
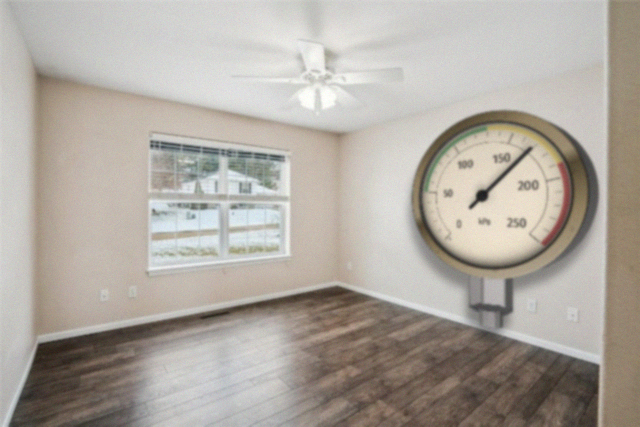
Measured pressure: 170 kPa
